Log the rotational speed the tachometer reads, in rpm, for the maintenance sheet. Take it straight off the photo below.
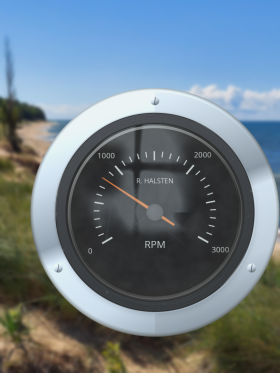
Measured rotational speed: 800 rpm
